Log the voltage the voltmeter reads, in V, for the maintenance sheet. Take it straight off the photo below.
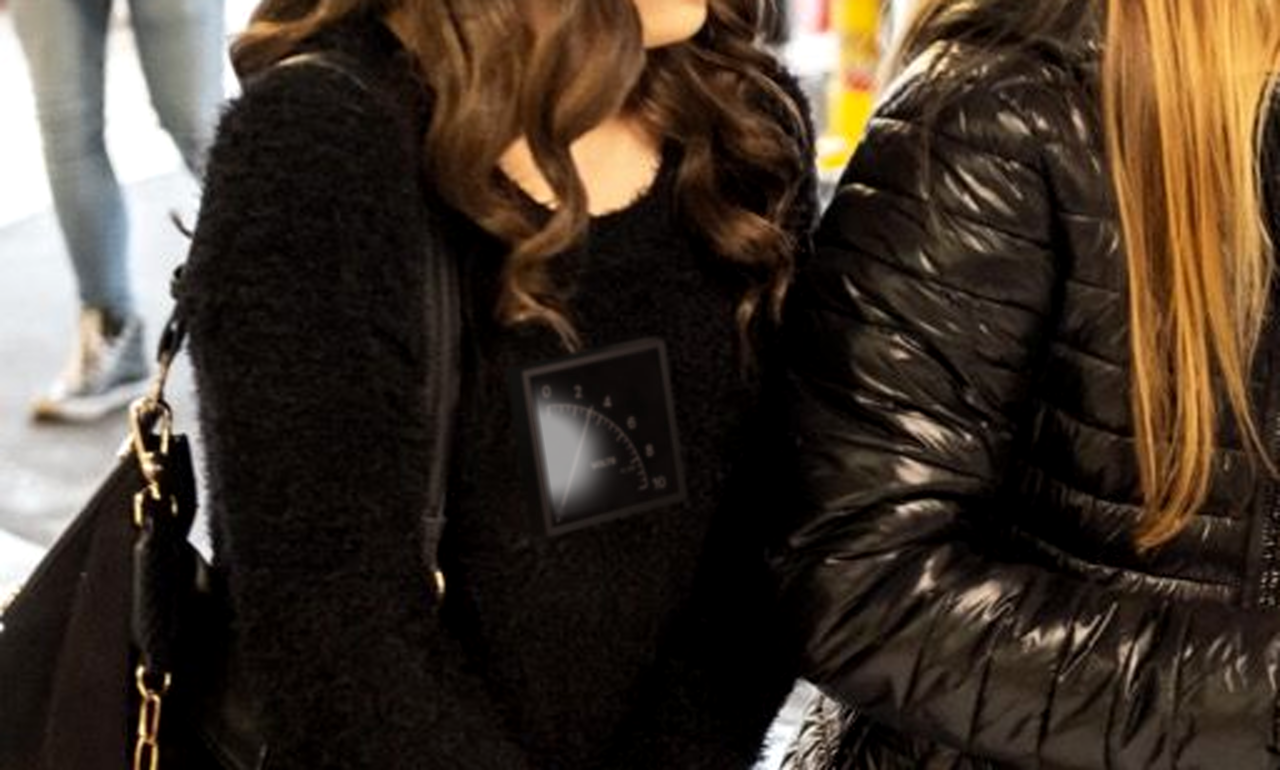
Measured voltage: 3 V
